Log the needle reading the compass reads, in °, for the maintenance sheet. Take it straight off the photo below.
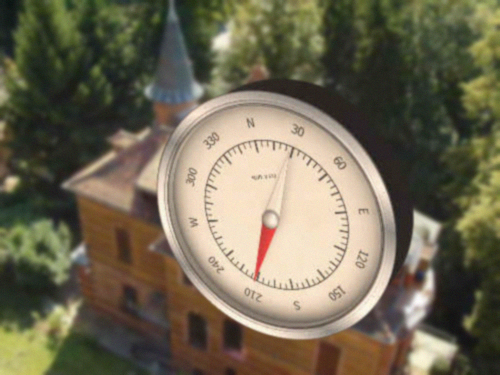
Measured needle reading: 210 °
